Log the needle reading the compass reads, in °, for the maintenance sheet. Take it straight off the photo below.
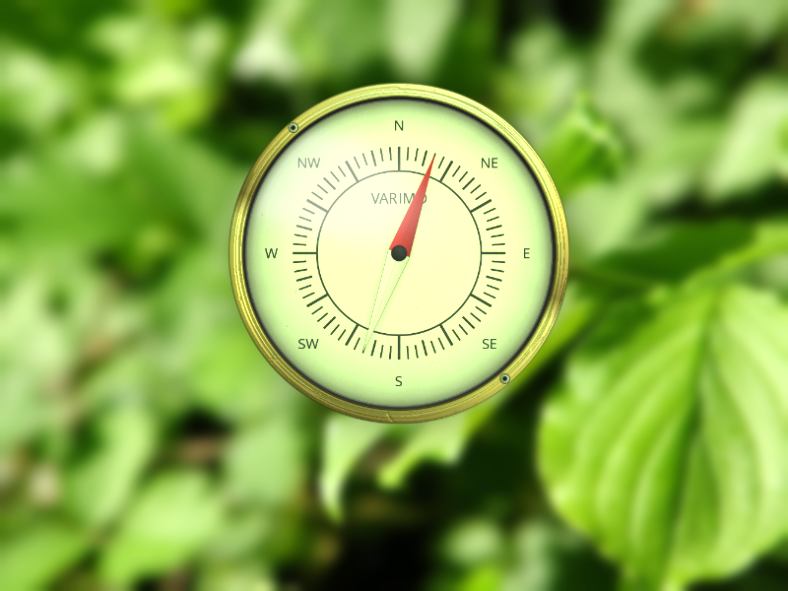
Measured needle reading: 20 °
